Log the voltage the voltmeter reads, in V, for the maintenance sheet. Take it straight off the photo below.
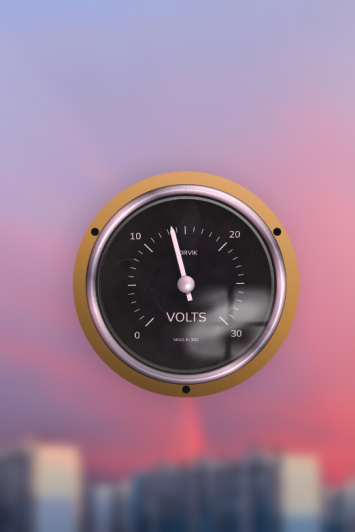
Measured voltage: 13.5 V
